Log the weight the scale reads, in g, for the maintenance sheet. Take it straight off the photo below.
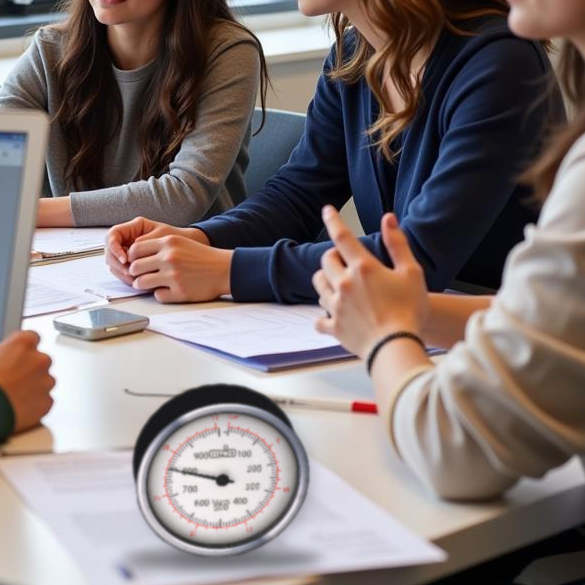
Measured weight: 800 g
